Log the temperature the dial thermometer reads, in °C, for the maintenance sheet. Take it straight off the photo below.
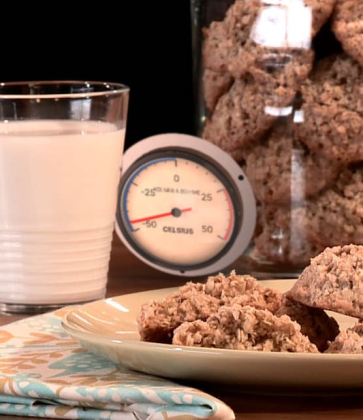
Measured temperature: -45 °C
